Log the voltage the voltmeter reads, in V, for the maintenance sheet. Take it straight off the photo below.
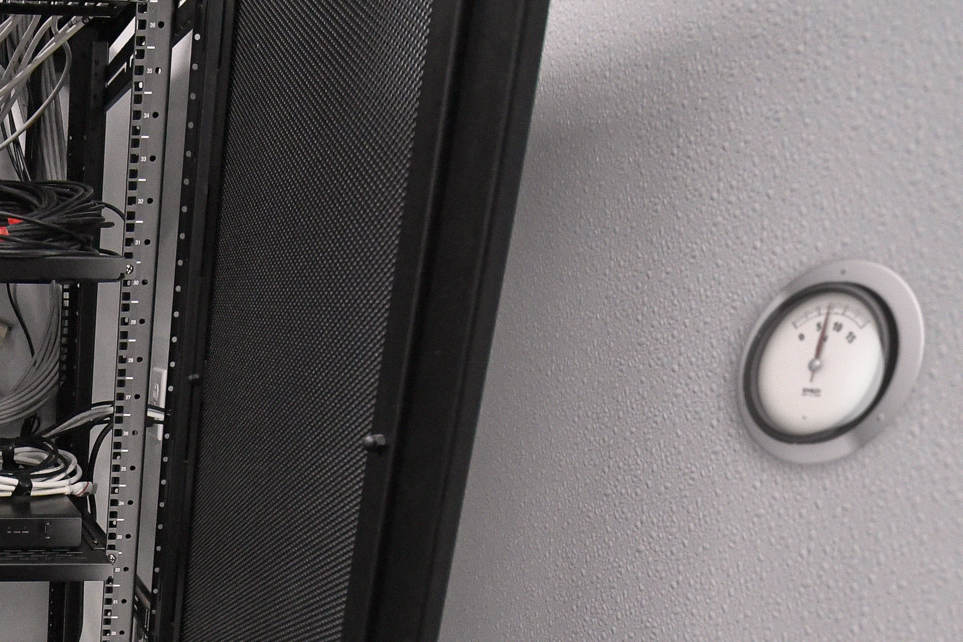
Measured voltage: 7.5 V
